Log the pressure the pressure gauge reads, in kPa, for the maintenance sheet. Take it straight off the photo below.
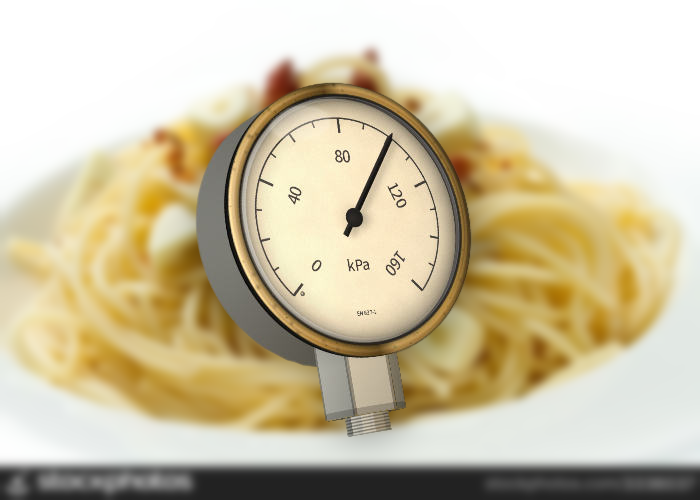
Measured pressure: 100 kPa
